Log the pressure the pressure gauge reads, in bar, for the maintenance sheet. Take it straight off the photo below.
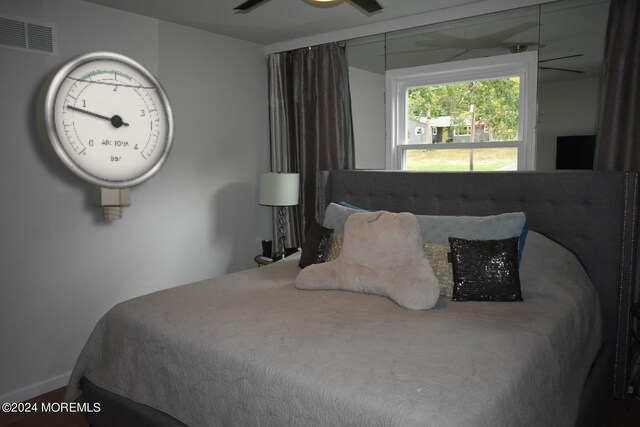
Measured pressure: 0.8 bar
